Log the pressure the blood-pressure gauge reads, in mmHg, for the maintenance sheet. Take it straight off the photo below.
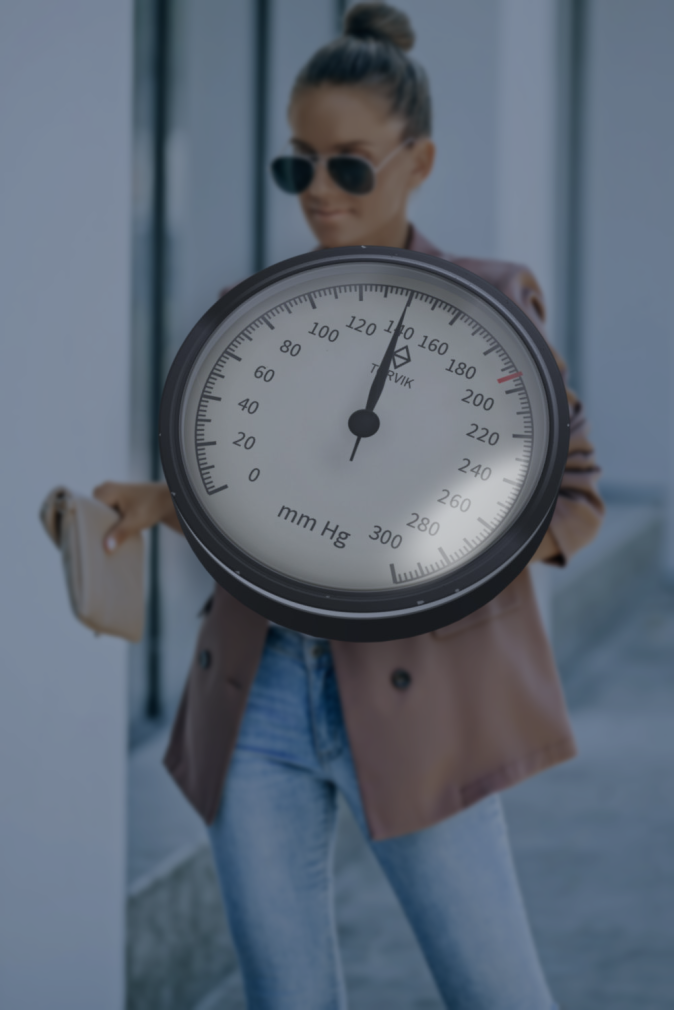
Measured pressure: 140 mmHg
